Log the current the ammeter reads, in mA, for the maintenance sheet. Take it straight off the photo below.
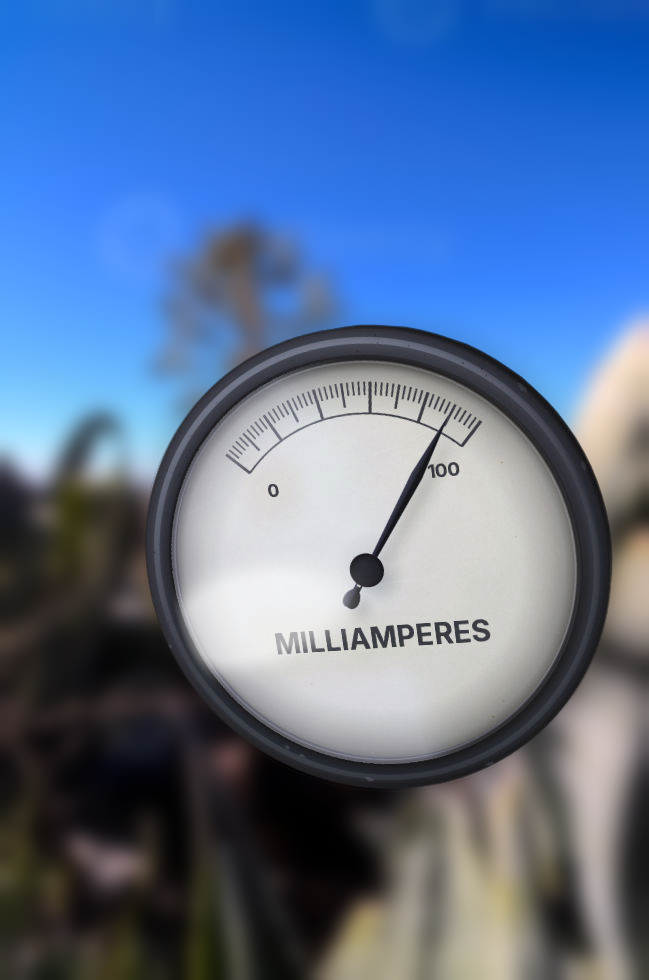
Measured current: 90 mA
